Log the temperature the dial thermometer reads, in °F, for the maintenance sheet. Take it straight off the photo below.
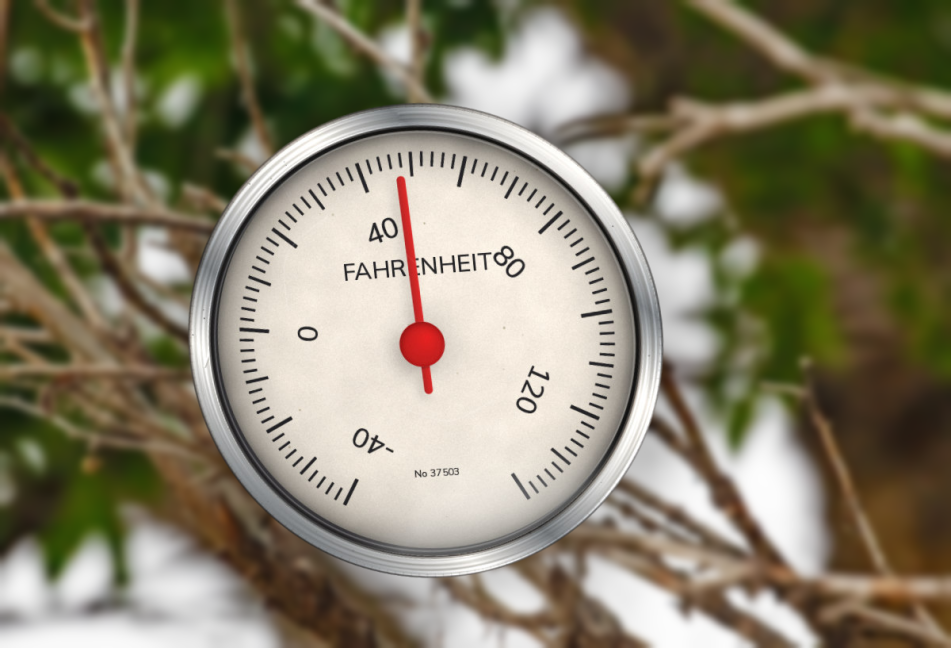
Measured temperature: 48 °F
